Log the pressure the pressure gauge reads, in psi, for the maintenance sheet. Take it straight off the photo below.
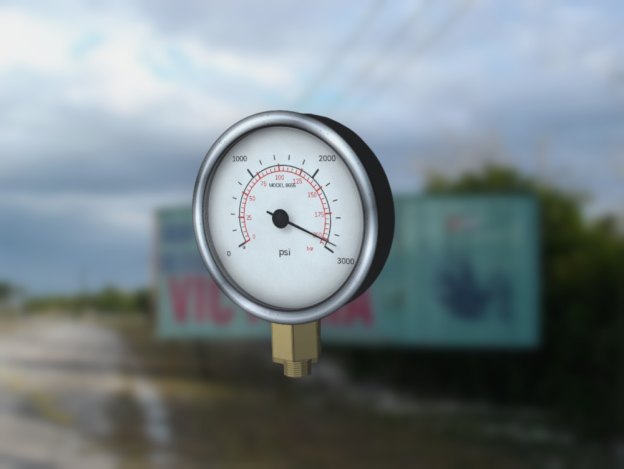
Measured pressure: 2900 psi
